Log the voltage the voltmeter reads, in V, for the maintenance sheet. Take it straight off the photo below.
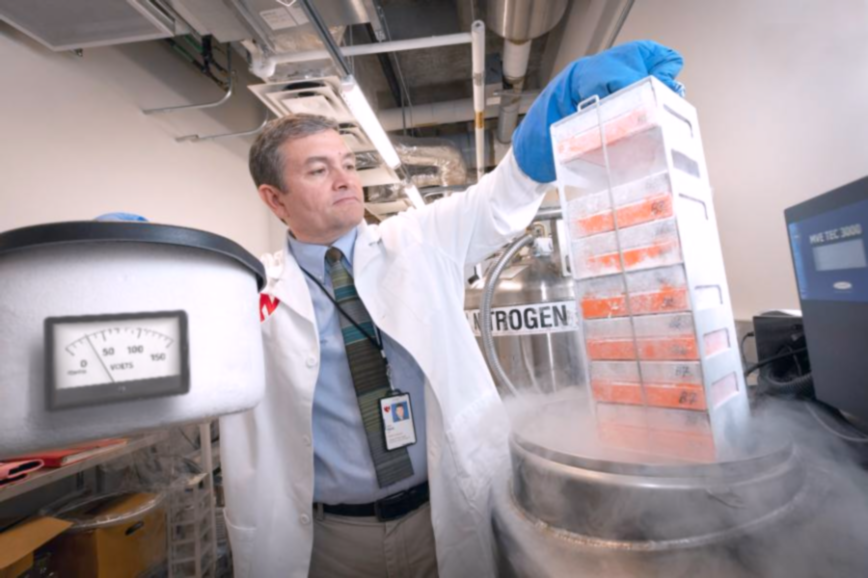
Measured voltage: 30 V
